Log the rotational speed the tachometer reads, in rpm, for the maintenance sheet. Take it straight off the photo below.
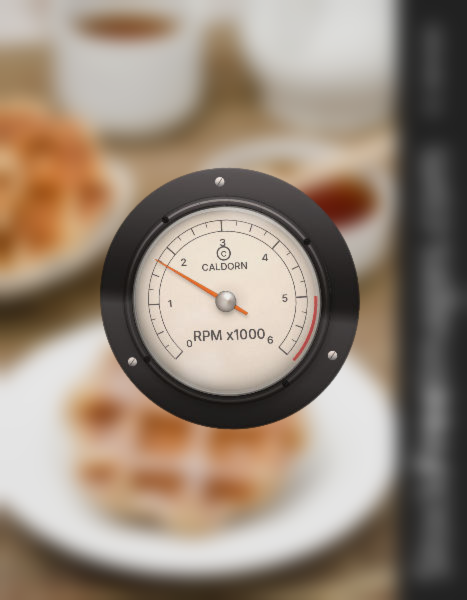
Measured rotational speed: 1750 rpm
